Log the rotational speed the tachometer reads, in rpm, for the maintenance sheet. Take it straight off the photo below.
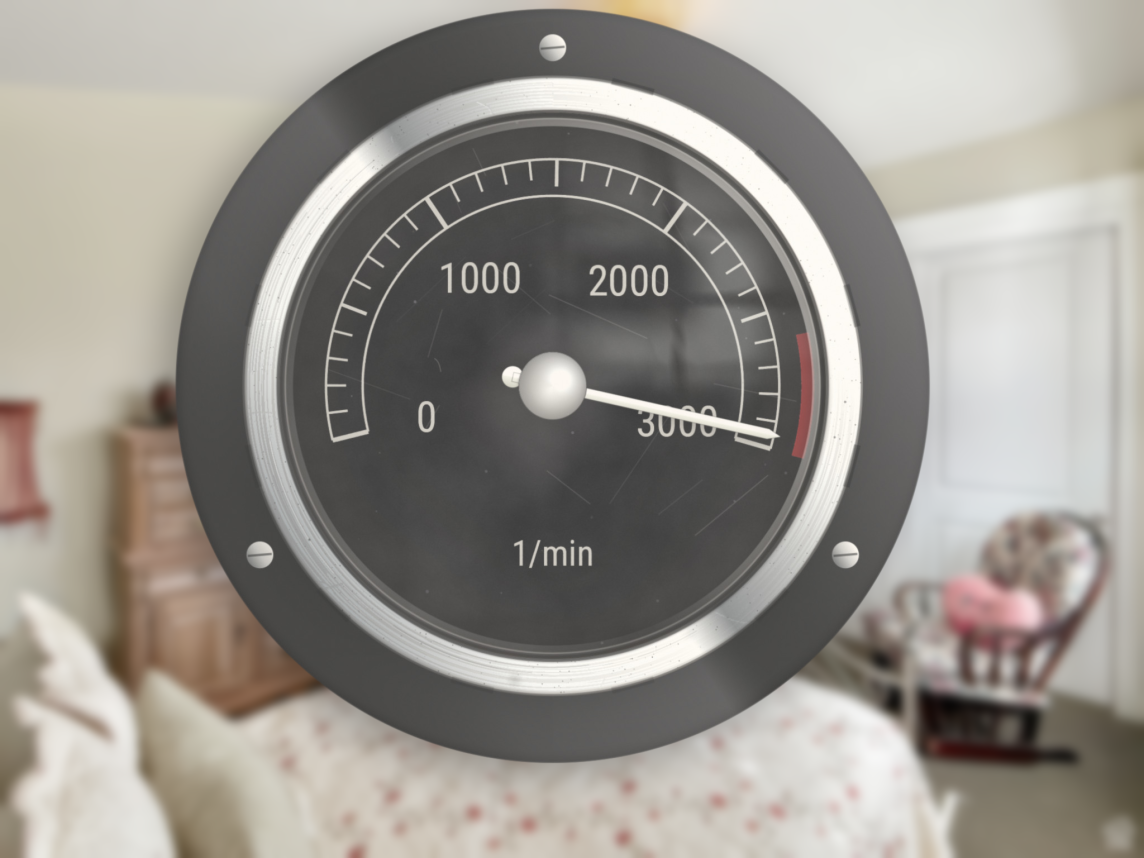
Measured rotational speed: 2950 rpm
